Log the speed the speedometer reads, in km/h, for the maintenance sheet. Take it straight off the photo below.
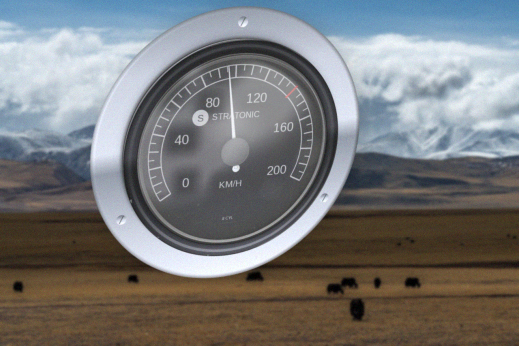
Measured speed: 95 km/h
